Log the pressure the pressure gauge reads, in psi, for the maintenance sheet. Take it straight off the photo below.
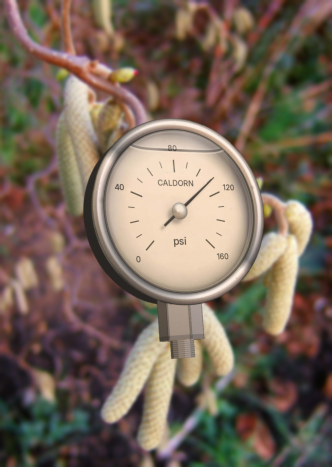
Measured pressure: 110 psi
